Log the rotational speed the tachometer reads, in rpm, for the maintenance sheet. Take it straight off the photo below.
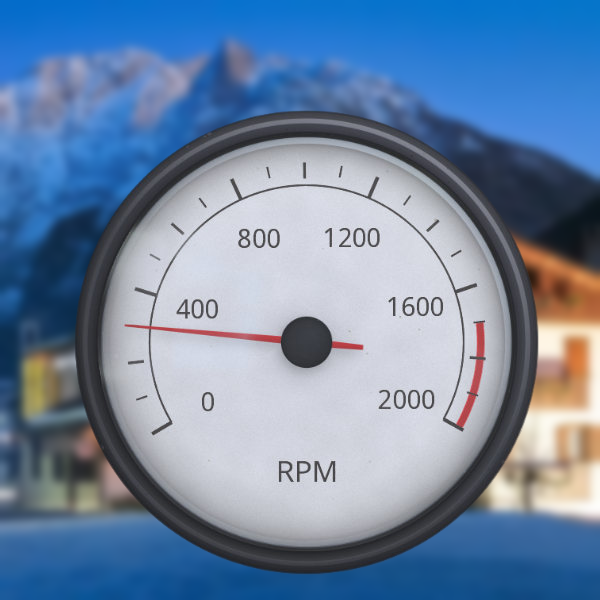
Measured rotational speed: 300 rpm
